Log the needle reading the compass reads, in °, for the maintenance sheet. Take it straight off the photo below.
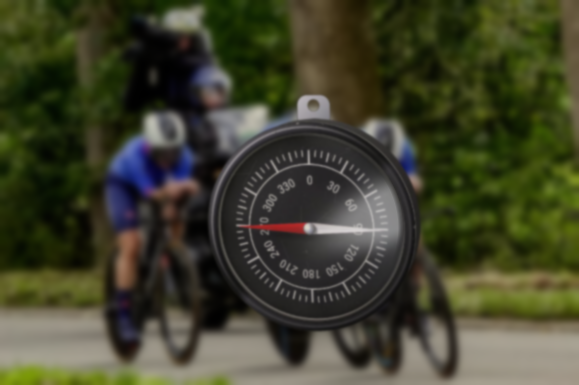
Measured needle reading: 270 °
